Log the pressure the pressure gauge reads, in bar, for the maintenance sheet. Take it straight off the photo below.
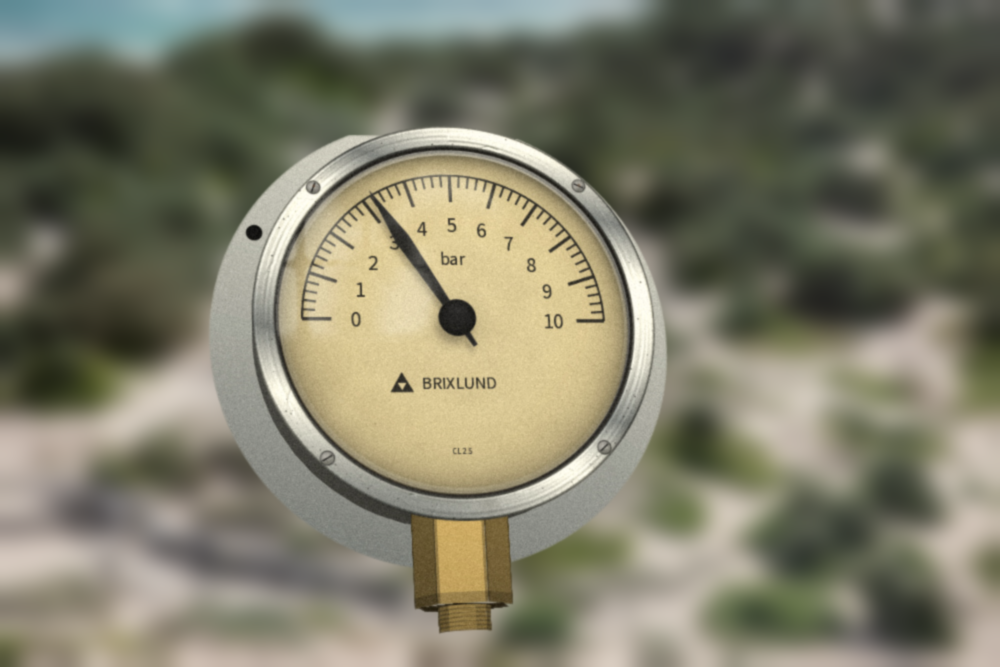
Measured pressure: 3.2 bar
